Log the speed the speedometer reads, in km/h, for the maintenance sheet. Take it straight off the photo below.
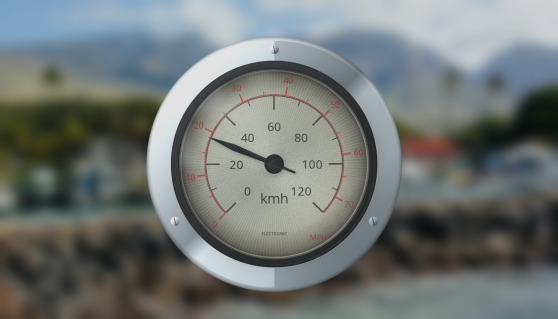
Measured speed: 30 km/h
